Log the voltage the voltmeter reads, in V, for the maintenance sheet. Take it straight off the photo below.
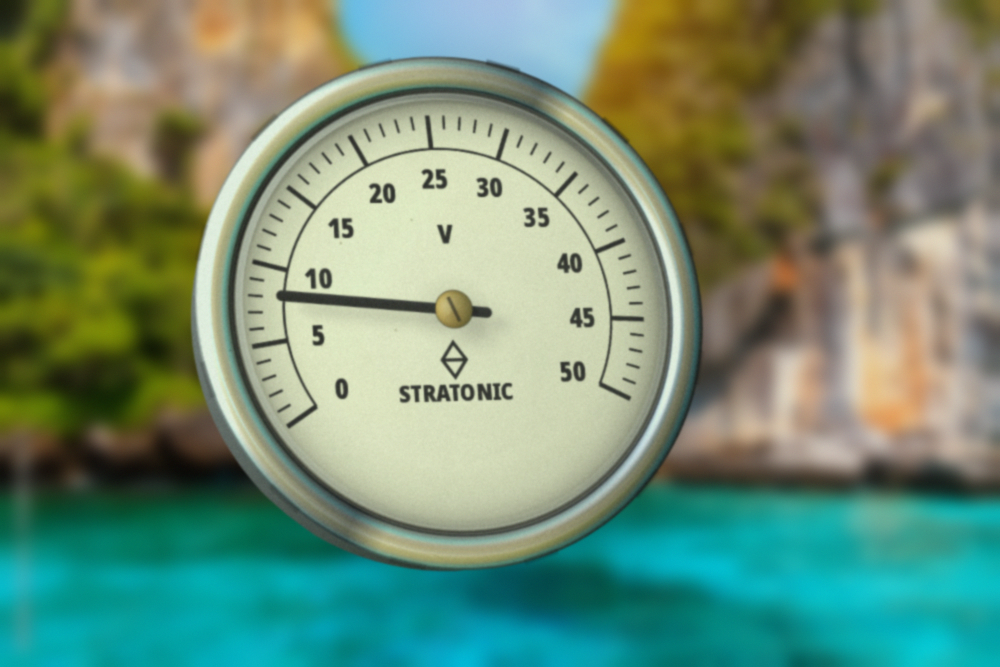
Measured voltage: 8 V
